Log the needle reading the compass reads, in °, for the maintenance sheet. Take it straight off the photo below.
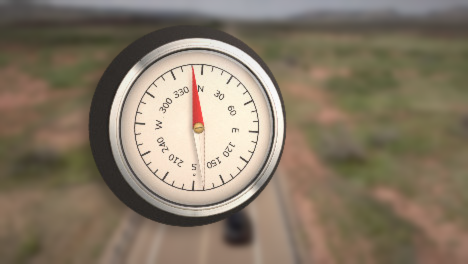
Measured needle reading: 350 °
